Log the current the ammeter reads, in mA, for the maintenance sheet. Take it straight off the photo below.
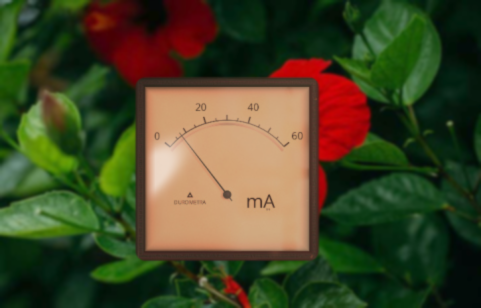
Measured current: 7.5 mA
